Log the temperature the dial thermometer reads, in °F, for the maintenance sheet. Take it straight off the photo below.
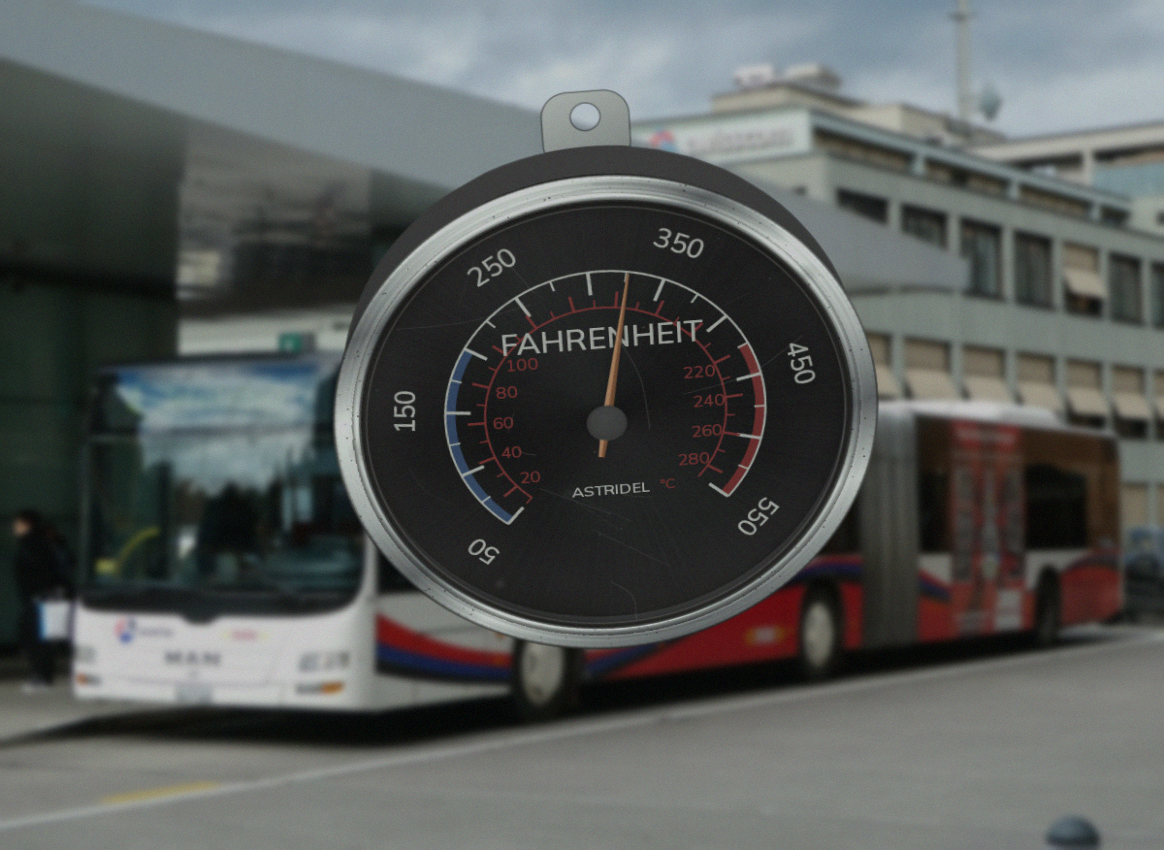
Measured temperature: 325 °F
